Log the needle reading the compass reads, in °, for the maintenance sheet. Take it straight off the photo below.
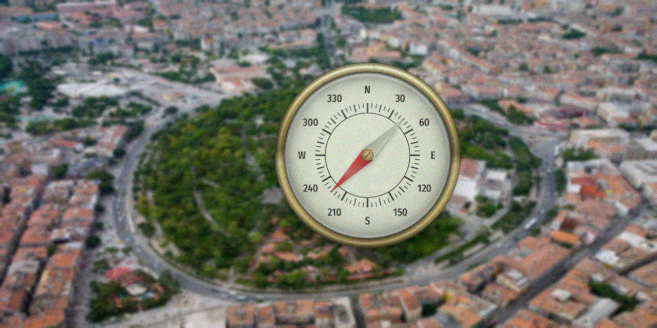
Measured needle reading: 225 °
